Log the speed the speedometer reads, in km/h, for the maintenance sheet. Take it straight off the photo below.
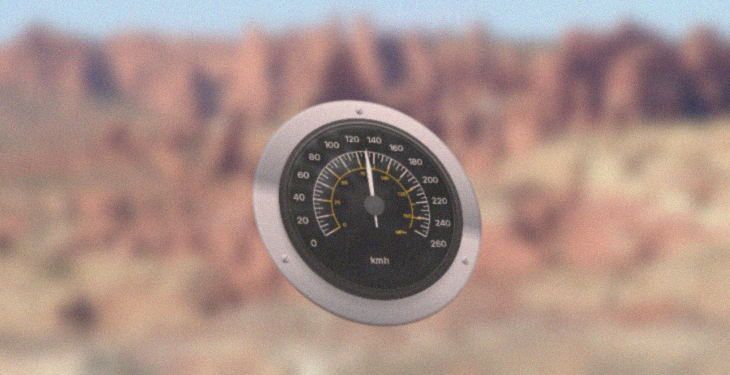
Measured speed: 130 km/h
